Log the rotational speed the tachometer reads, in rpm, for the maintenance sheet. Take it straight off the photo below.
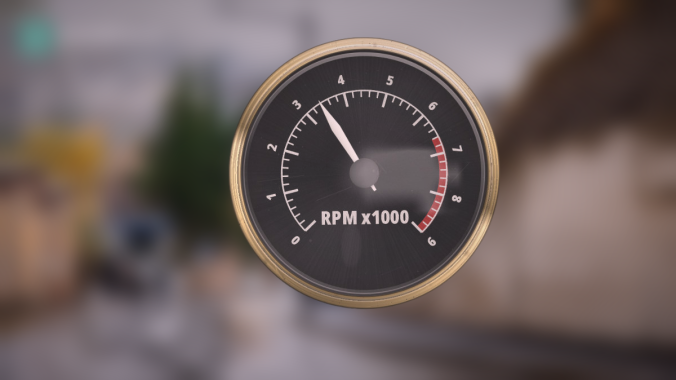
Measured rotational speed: 3400 rpm
